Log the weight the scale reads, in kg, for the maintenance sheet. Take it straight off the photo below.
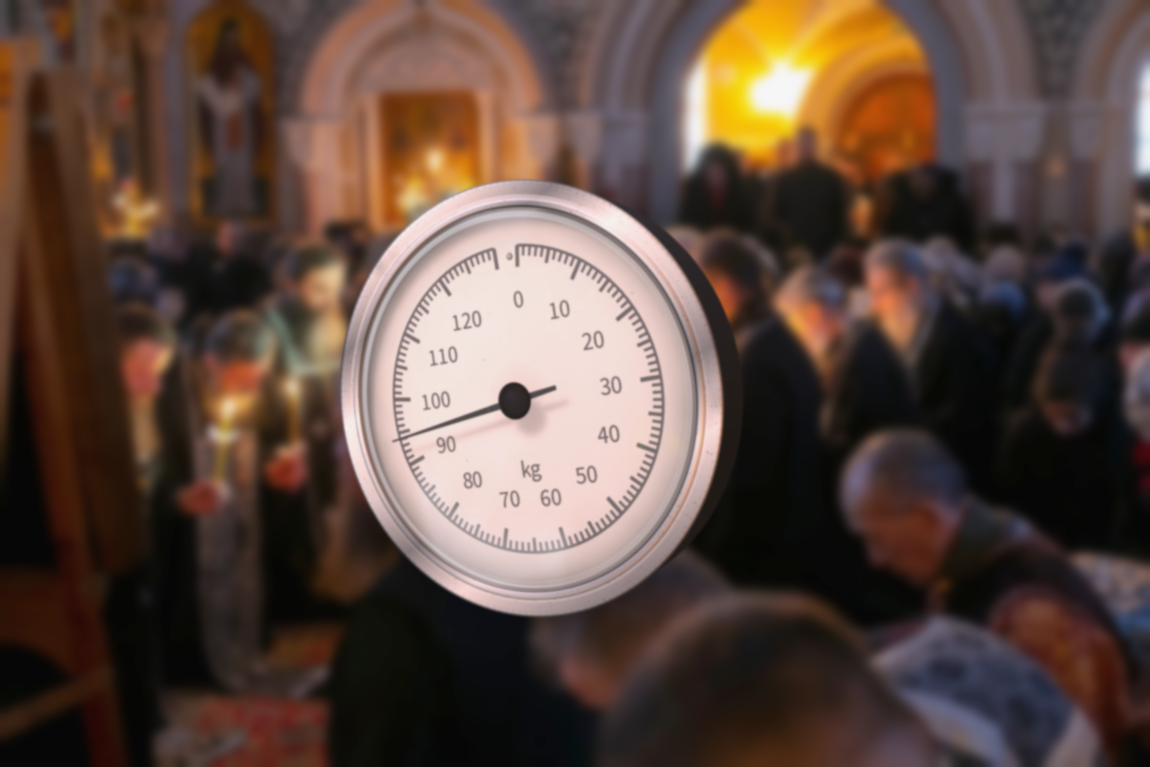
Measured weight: 94 kg
